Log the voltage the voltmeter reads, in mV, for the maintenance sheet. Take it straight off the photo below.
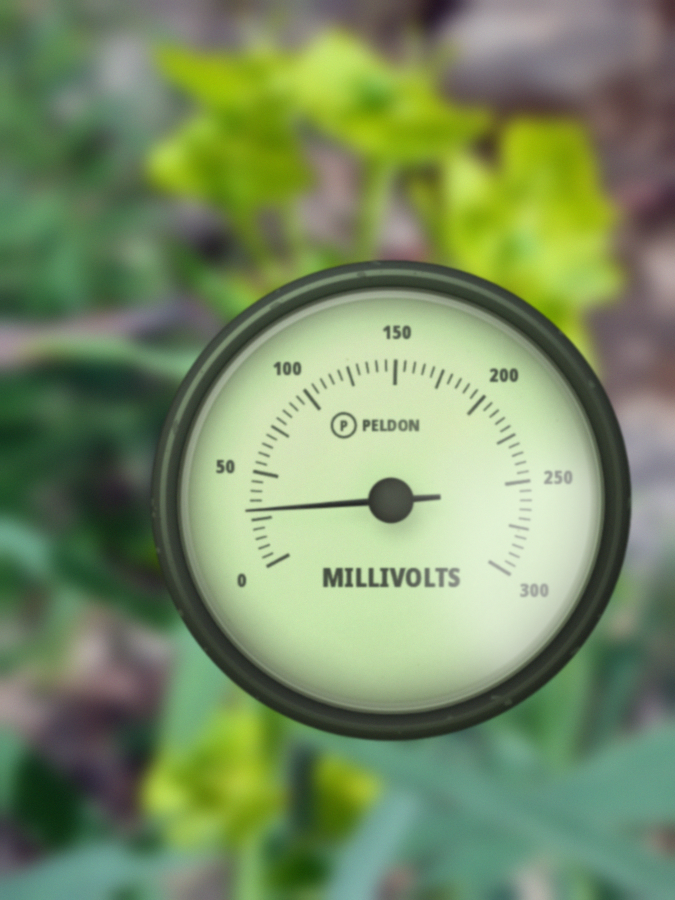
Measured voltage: 30 mV
